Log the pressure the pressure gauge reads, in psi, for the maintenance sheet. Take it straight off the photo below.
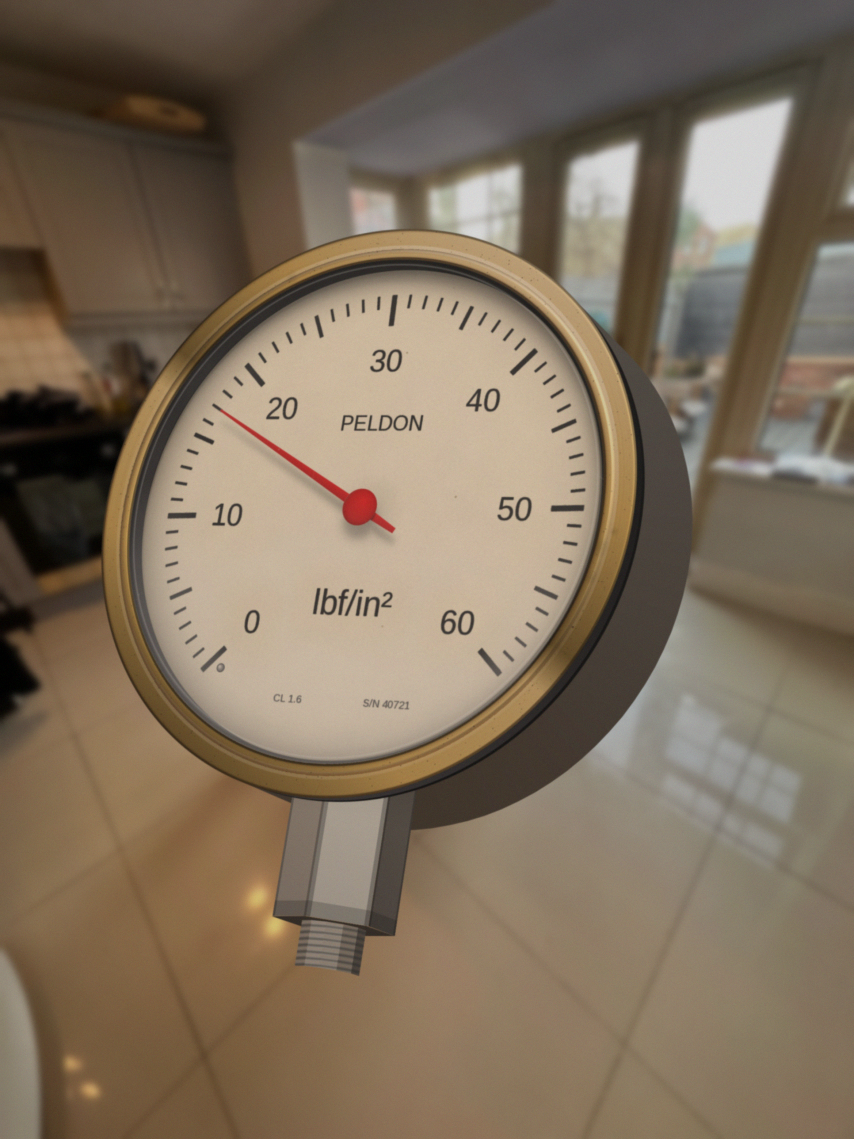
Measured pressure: 17 psi
